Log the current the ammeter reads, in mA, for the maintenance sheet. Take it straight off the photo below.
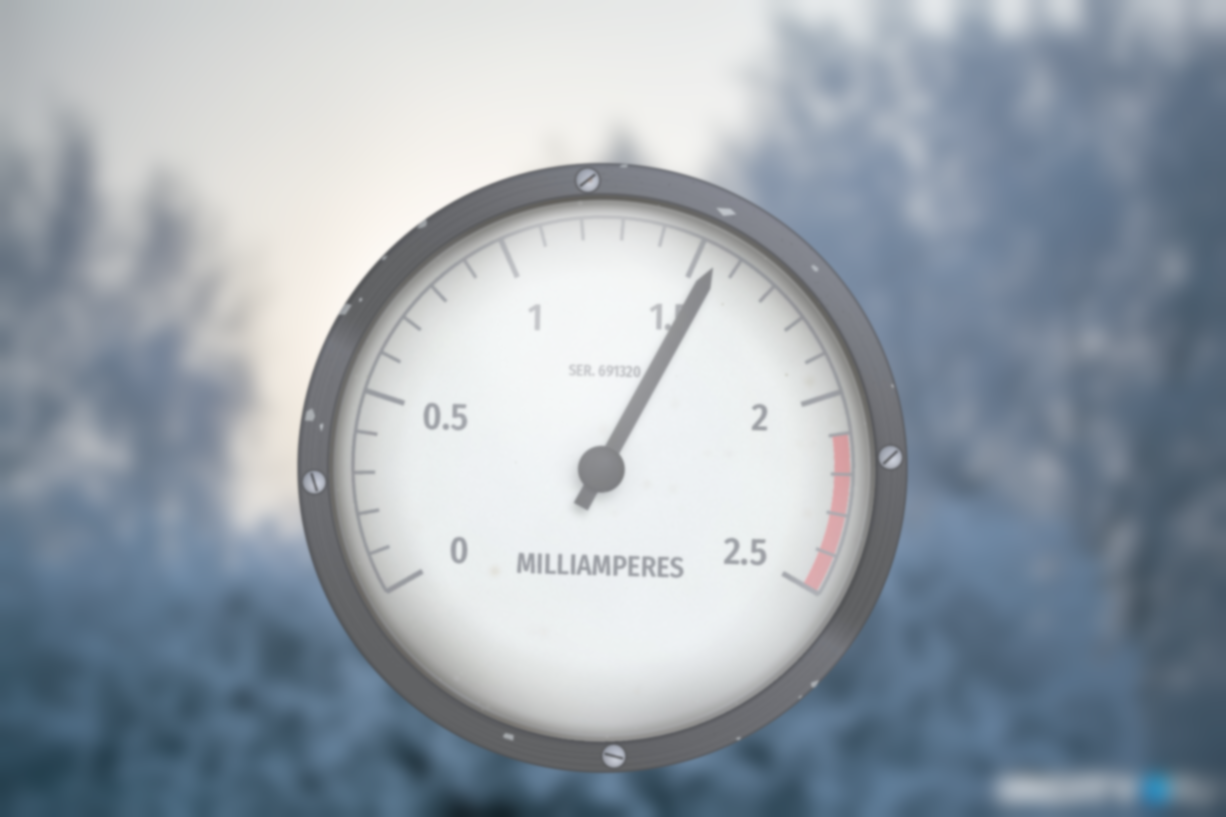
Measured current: 1.55 mA
